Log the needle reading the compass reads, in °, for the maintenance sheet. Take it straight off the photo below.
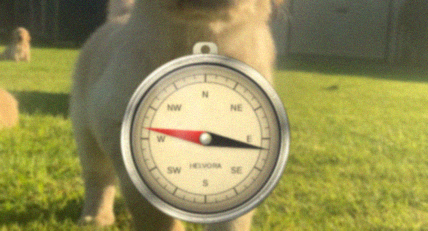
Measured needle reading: 280 °
